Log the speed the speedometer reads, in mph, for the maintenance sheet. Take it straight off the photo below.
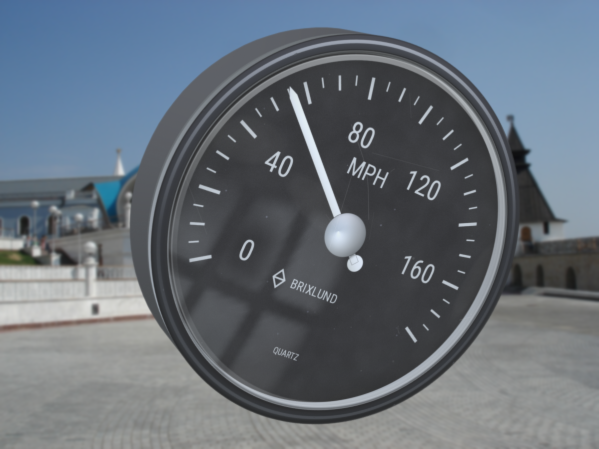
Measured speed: 55 mph
